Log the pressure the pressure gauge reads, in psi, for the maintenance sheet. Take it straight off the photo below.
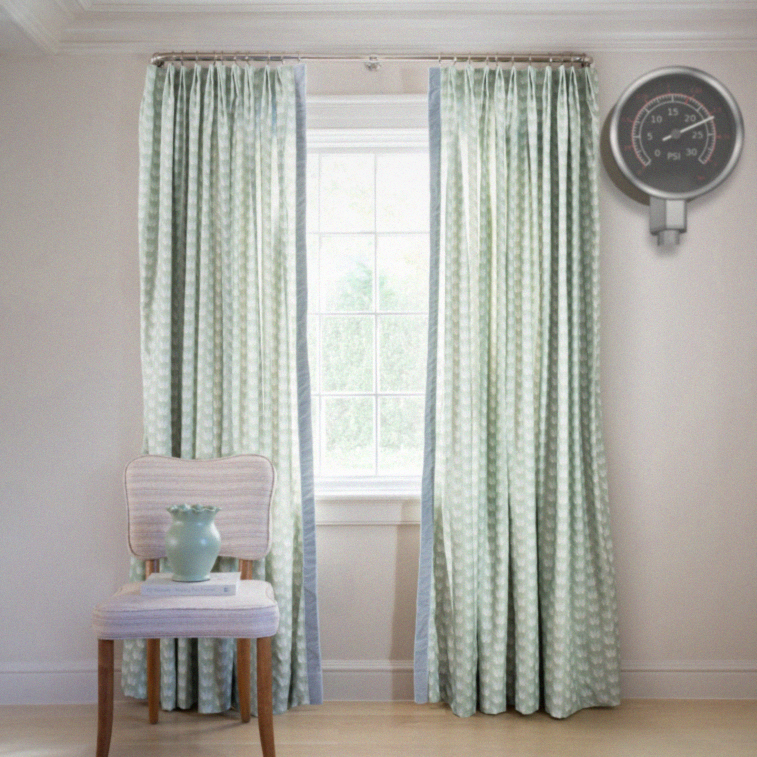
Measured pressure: 22.5 psi
